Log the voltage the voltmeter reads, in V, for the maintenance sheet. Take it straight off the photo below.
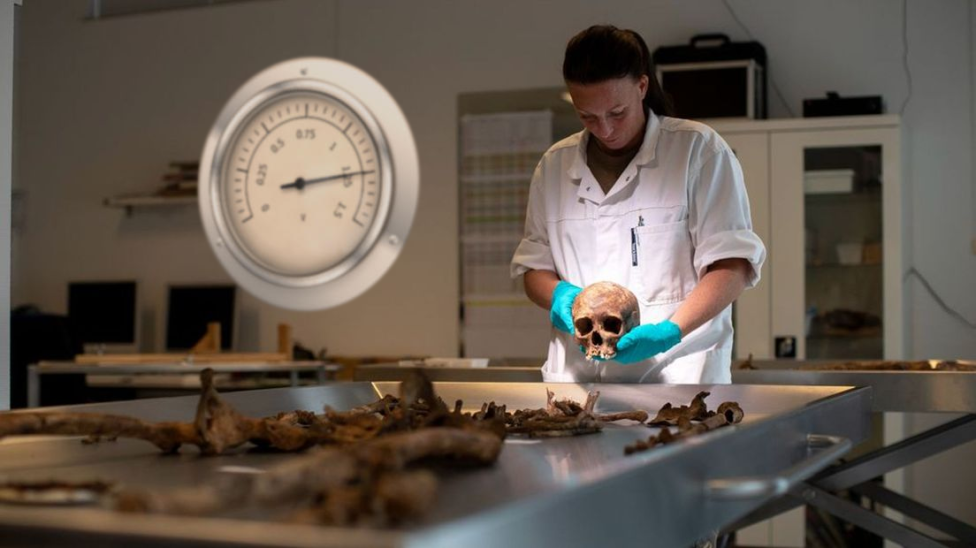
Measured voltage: 1.25 V
